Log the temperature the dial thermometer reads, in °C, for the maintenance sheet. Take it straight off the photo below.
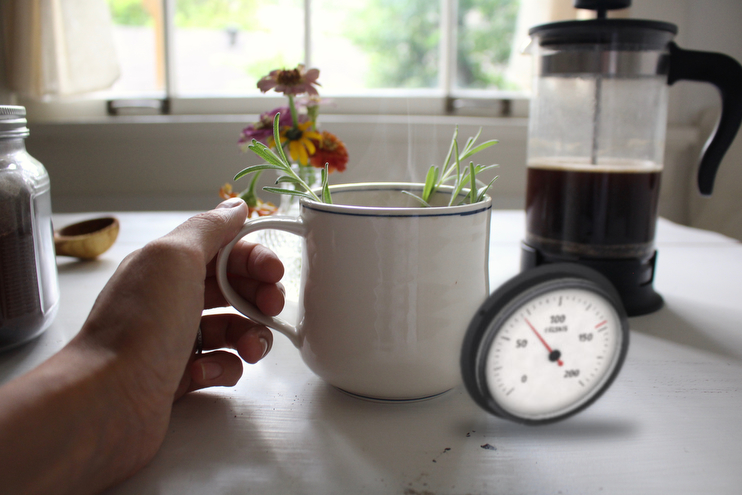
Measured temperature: 70 °C
